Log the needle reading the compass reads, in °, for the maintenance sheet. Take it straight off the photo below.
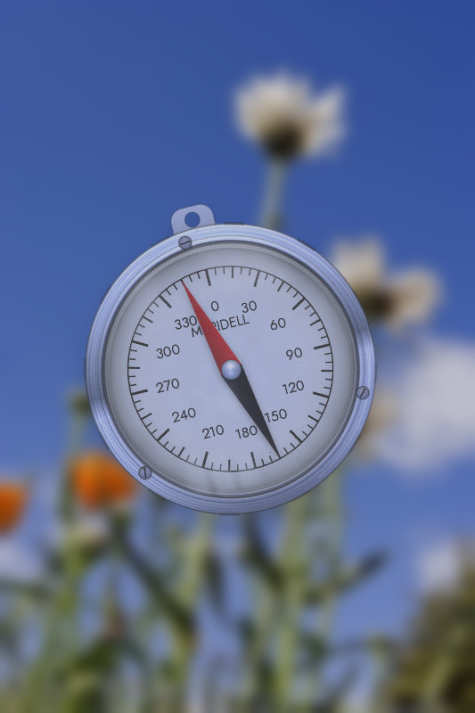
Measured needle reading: 345 °
